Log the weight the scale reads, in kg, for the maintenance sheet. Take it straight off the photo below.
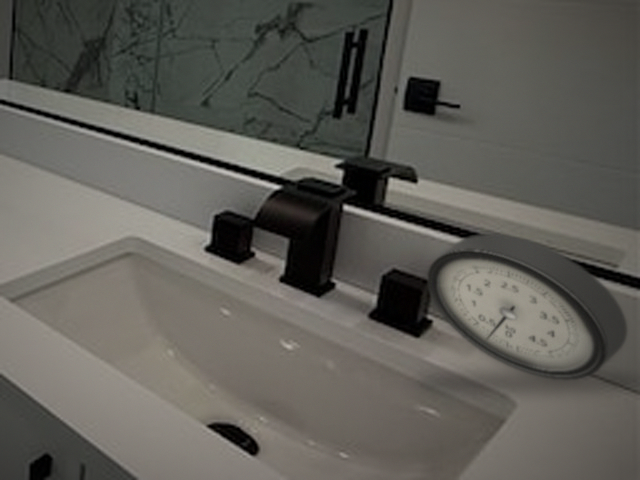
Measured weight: 0.25 kg
